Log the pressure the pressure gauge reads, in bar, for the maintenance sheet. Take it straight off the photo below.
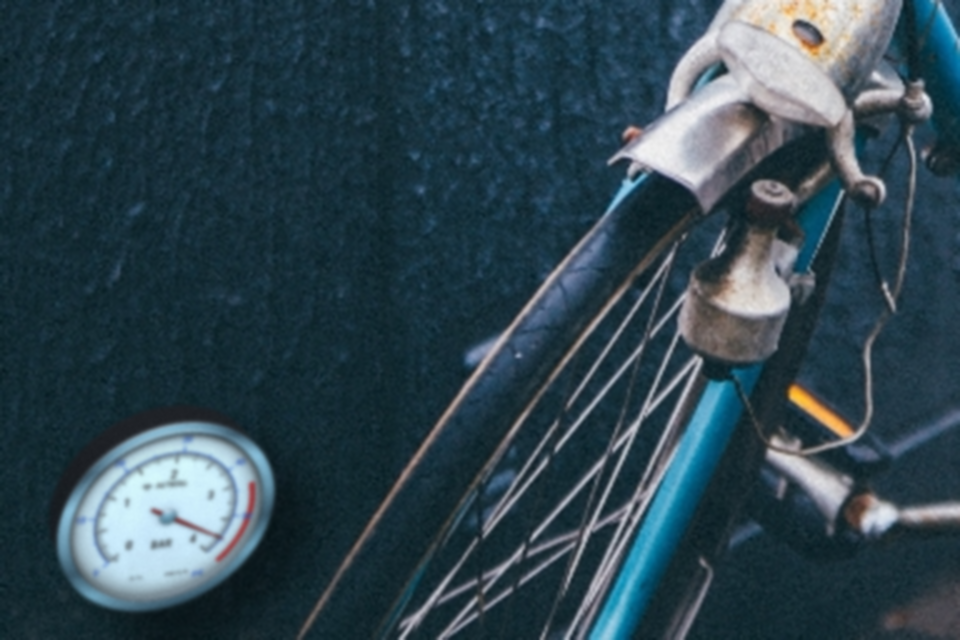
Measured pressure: 3.75 bar
